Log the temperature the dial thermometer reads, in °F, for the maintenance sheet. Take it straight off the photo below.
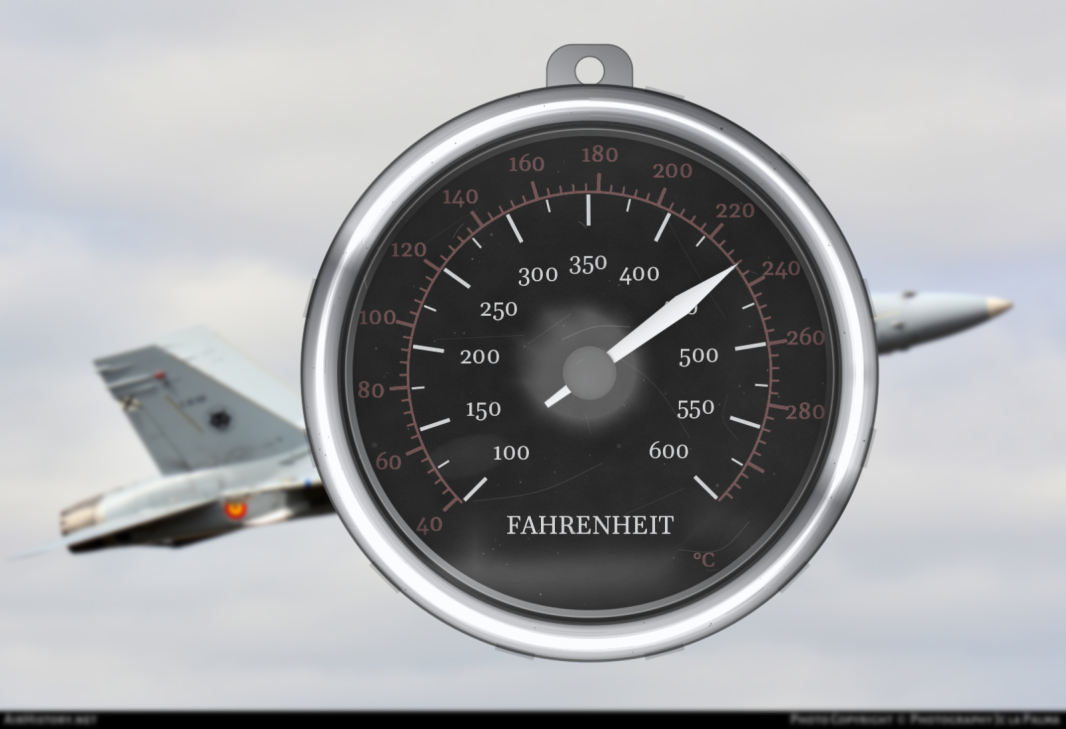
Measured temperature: 450 °F
